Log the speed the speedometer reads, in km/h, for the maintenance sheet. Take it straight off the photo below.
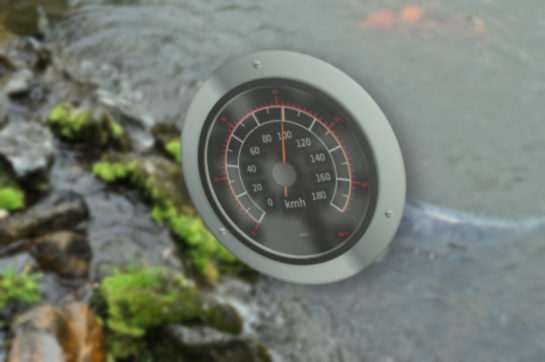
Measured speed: 100 km/h
